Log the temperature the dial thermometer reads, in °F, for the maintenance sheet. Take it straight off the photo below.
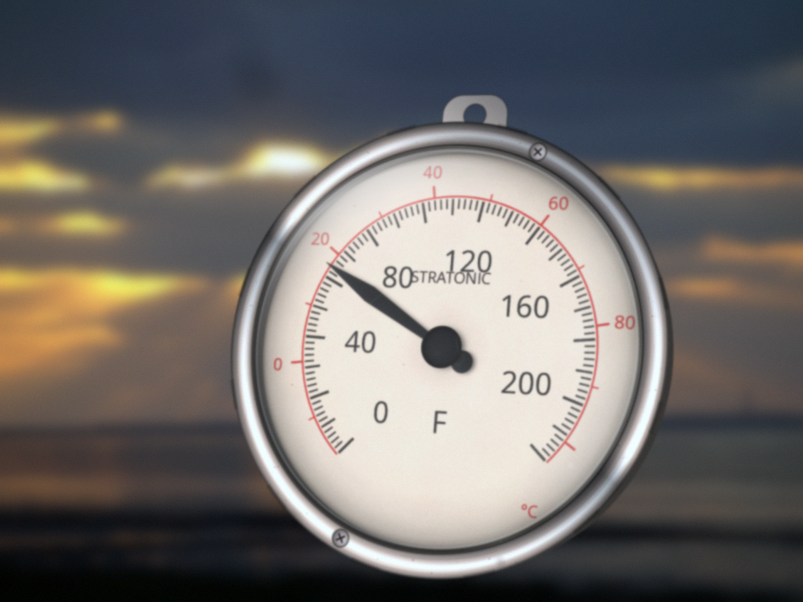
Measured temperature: 64 °F
